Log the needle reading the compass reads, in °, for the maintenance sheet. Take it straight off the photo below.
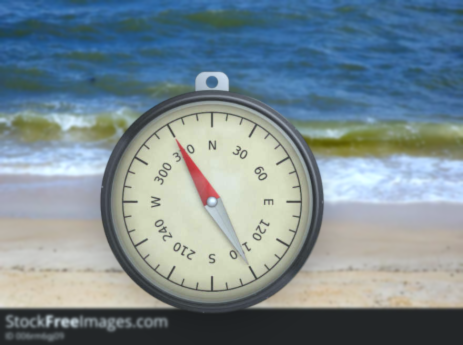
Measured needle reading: 330 °
